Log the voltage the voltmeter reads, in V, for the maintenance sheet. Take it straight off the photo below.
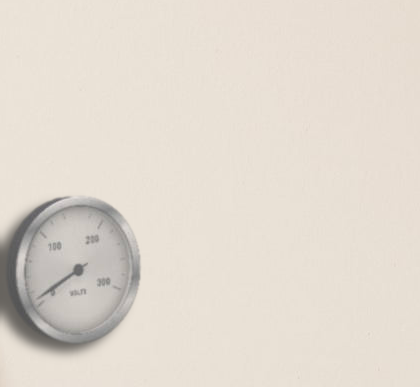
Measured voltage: 10 V
